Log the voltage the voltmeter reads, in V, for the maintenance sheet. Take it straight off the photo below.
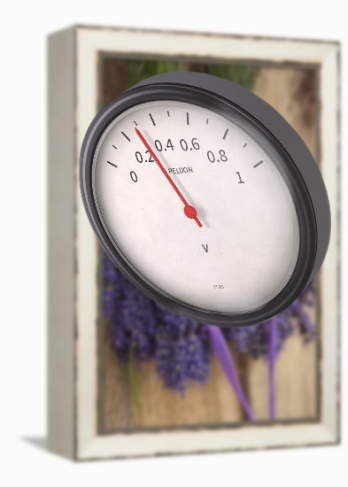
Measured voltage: 0.3 V
